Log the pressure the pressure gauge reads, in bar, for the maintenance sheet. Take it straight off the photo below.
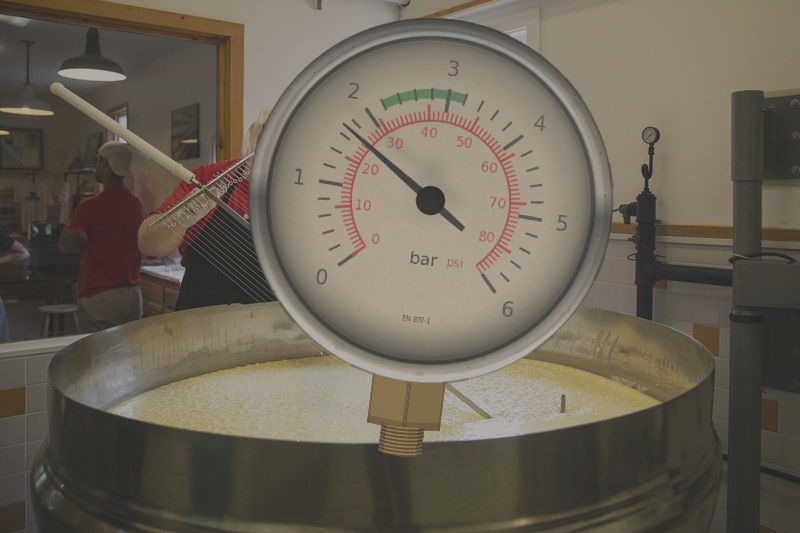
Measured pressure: 1.7 bar
